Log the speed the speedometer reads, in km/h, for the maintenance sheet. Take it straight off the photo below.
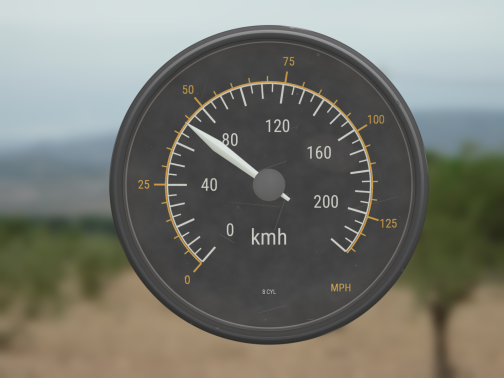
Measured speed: 70 km/h
